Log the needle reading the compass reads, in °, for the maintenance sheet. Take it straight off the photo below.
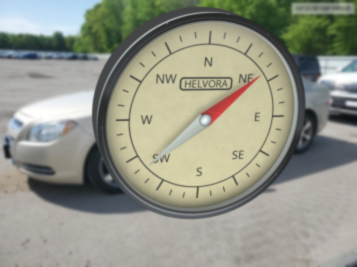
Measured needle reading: 50 °
